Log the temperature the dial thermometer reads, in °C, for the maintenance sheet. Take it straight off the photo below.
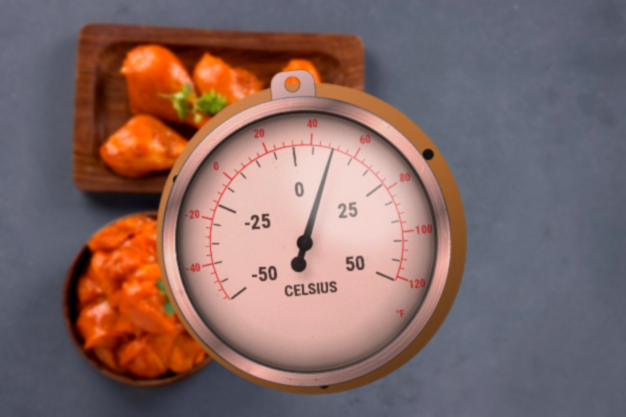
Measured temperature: 10 °C
